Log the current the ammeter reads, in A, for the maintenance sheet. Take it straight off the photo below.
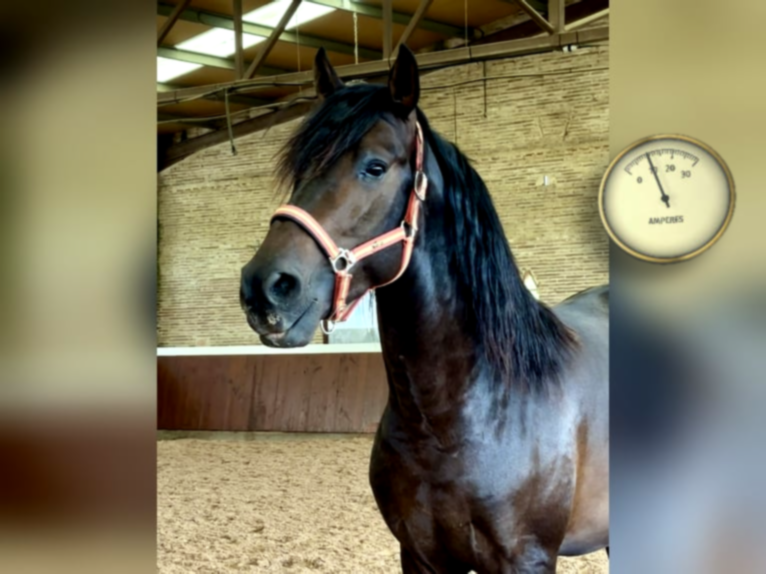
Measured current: 10 A
